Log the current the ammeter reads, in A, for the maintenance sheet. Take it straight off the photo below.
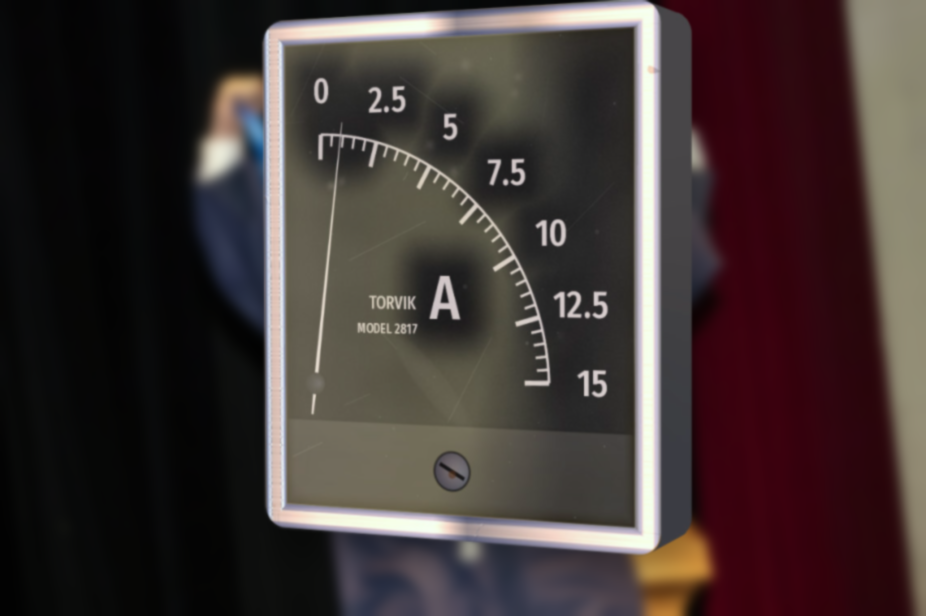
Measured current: 1 A
